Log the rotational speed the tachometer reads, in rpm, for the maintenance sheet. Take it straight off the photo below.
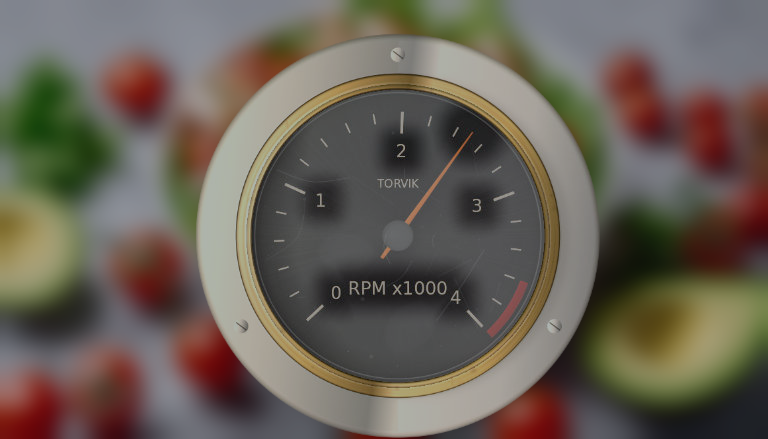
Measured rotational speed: 2500 rpm
